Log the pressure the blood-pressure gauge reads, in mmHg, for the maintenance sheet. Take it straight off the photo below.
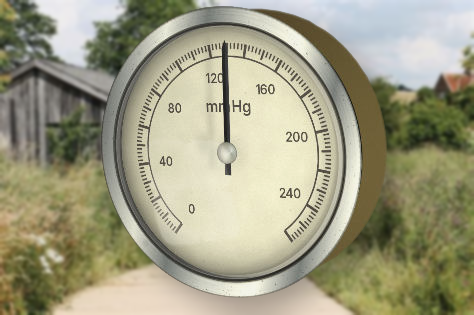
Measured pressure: 130 mmHg
